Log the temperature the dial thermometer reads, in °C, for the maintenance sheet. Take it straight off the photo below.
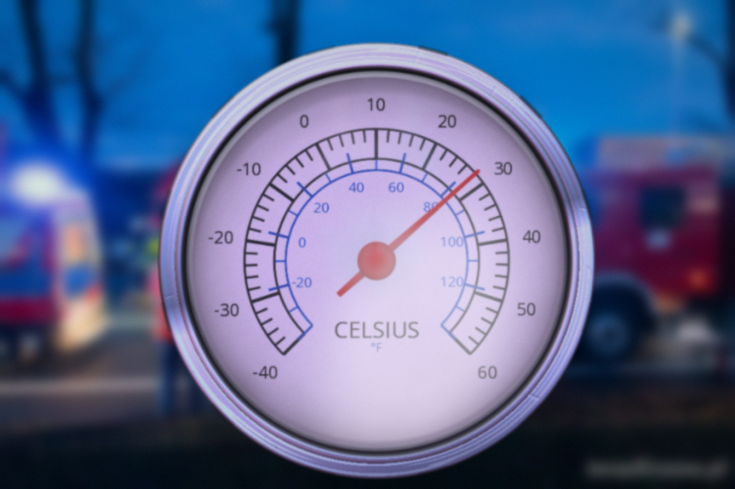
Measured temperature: 28 °C
